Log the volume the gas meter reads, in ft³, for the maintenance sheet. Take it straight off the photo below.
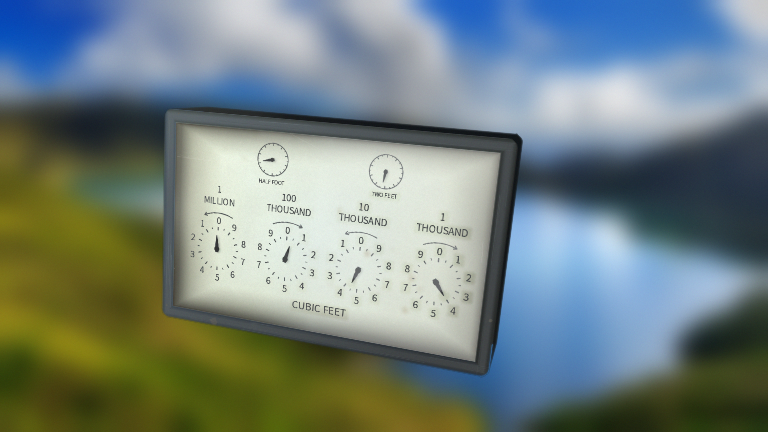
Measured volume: 4400 ft³
